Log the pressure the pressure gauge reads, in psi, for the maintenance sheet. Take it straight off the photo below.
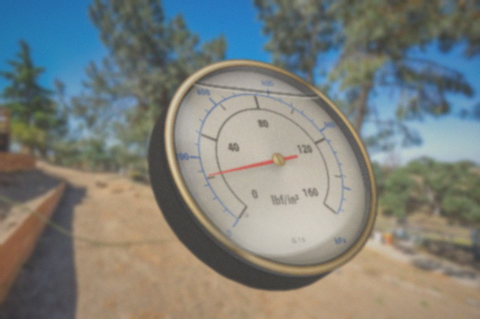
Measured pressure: 20 psi
